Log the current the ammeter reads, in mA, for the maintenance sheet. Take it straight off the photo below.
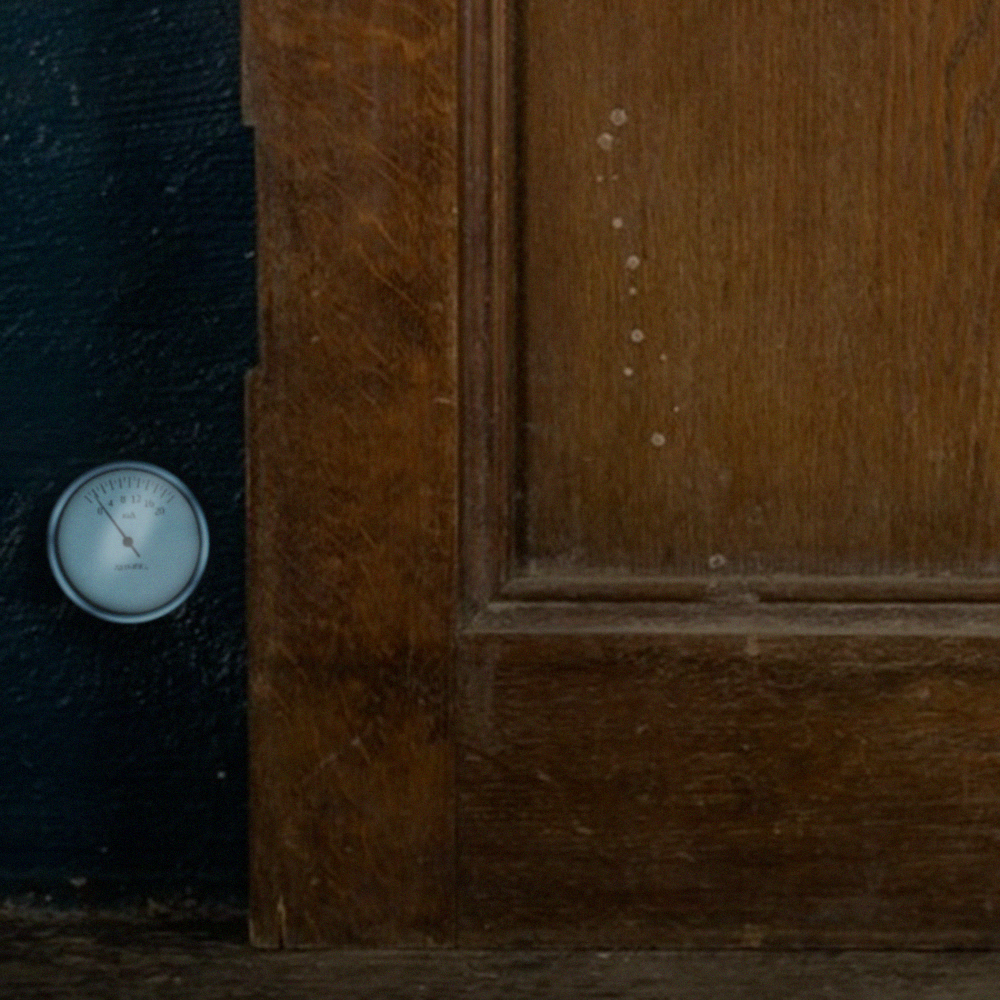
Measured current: 2 mA
